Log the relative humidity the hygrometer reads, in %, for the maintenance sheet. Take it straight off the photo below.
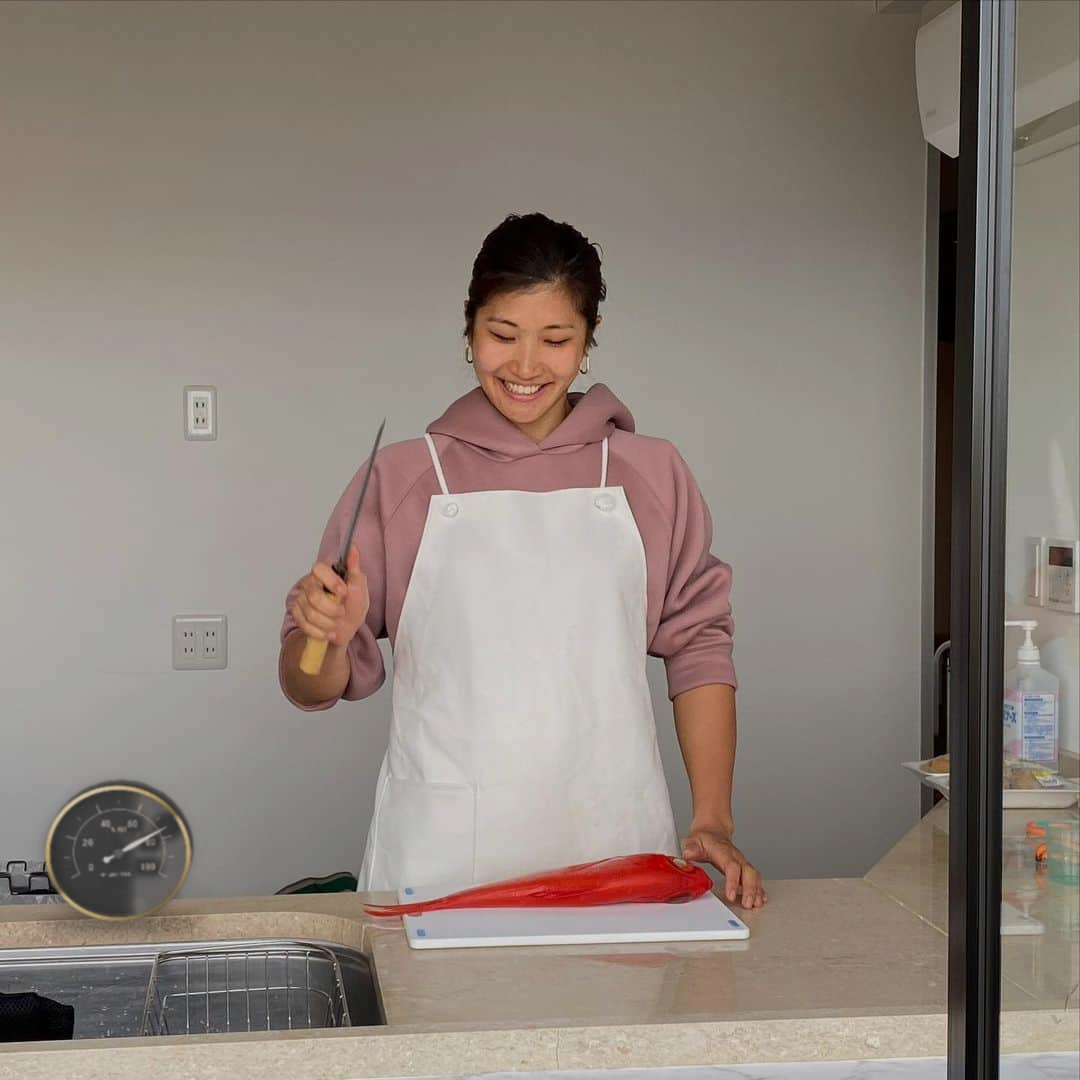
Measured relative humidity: 75 %
